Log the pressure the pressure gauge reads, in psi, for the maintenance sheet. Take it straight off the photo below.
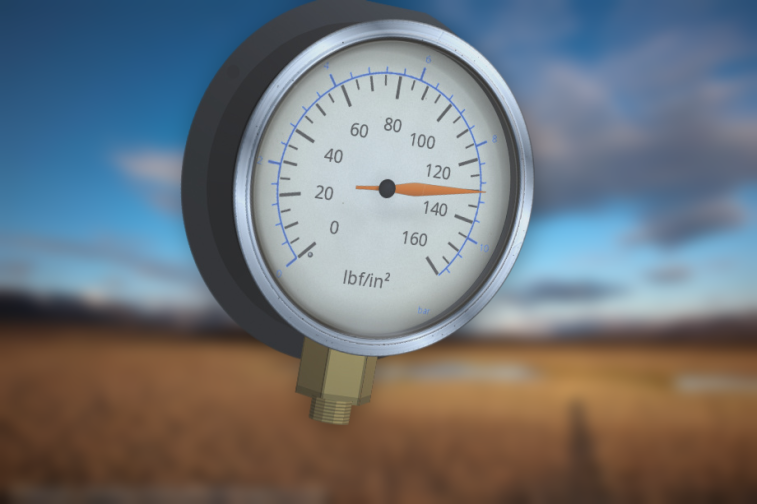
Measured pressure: 130 psi
